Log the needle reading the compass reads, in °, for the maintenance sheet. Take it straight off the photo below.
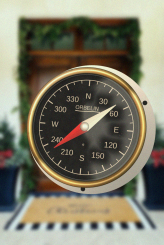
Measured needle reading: 230 °
